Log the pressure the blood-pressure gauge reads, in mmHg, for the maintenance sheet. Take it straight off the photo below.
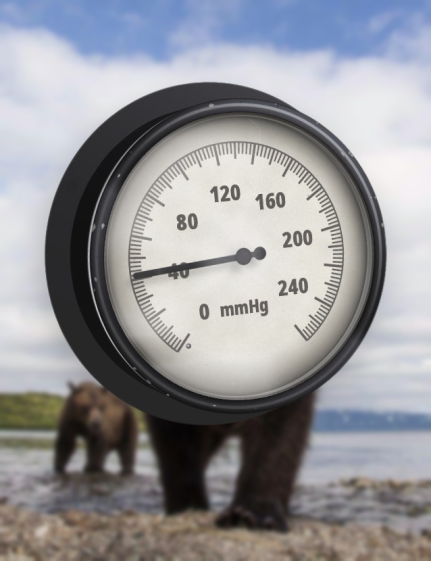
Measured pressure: 42 mmHg
